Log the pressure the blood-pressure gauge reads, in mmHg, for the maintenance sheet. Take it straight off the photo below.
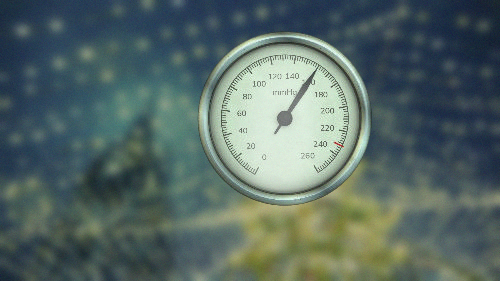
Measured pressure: 160 mmHg
